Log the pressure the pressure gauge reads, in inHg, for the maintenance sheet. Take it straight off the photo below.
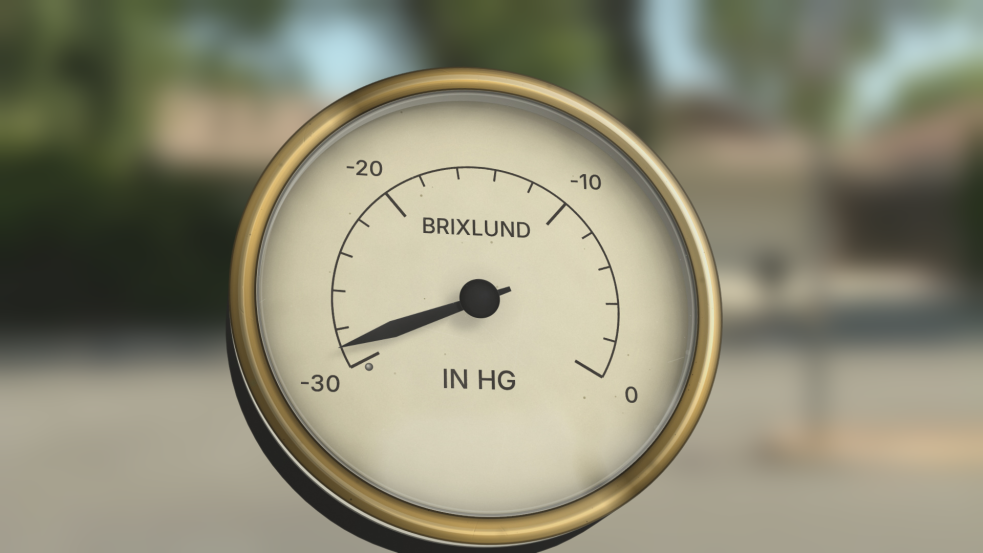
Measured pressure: -29 inHg
